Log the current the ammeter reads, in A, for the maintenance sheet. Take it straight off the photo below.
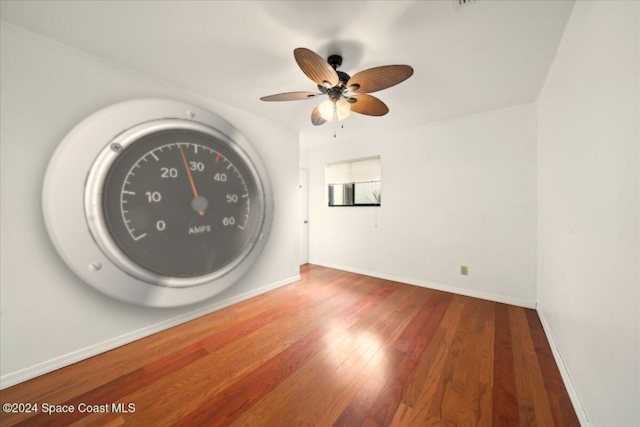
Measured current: 26 A
